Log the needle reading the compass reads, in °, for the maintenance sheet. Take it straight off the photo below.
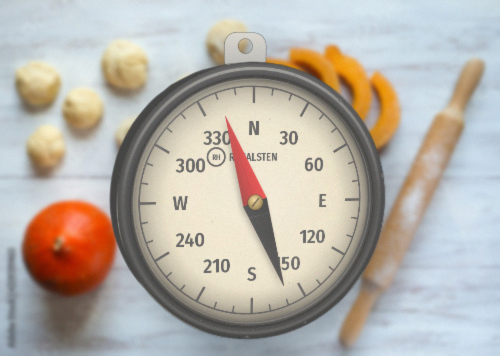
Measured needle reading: 340 °
